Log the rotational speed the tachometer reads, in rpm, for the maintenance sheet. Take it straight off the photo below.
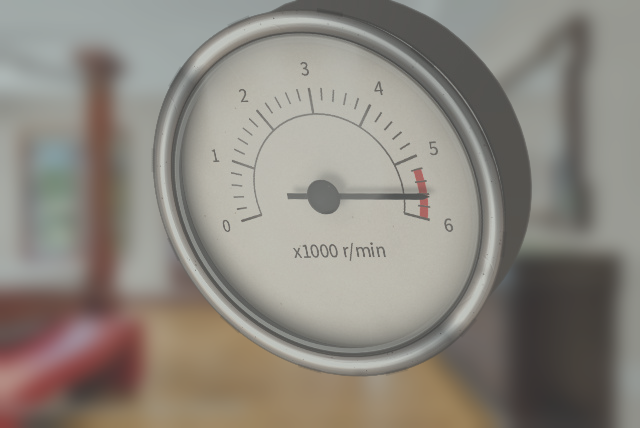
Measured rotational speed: 5600 rpm
